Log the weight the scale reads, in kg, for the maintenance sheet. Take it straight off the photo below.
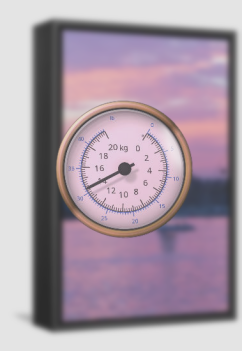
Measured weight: 14 kg
